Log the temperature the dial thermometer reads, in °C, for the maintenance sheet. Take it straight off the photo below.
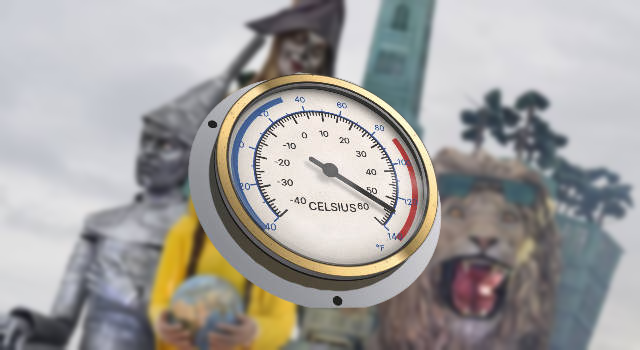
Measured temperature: 55 °C
